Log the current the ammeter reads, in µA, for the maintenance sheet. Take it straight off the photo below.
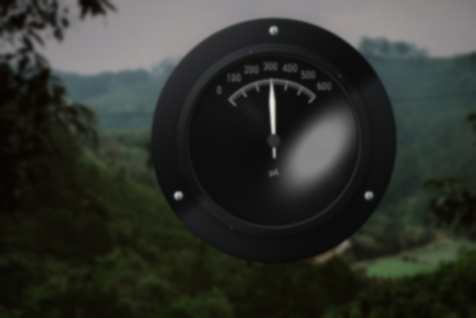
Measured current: 300 µA
